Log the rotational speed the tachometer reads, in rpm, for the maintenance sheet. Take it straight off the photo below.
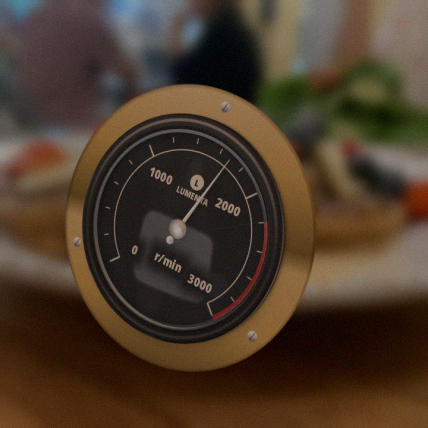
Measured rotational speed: 1700 rpm
